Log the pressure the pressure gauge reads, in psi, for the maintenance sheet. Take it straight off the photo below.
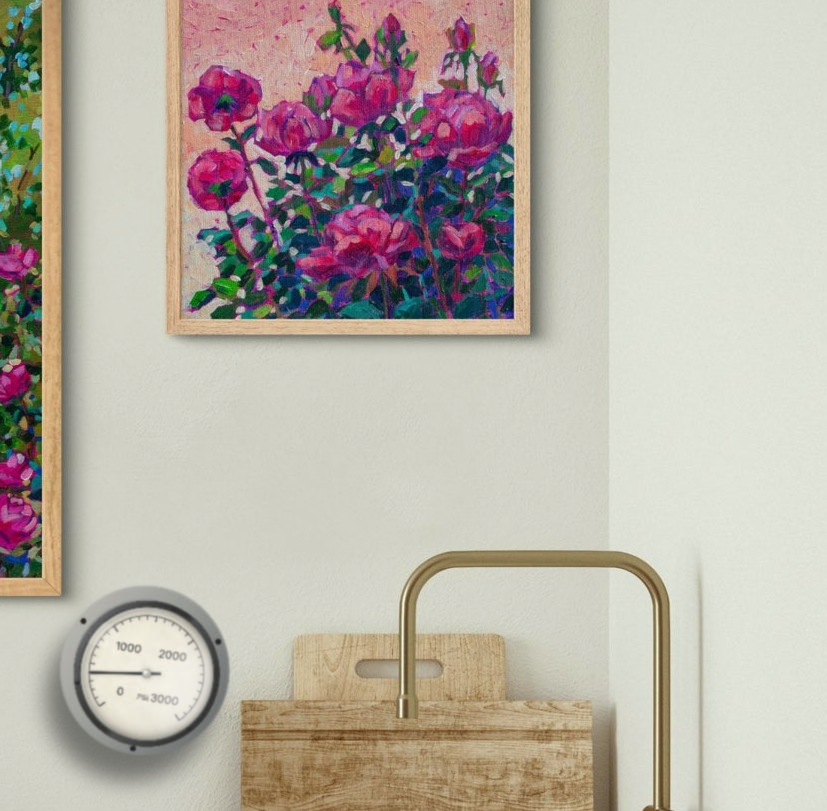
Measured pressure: 400 psi
